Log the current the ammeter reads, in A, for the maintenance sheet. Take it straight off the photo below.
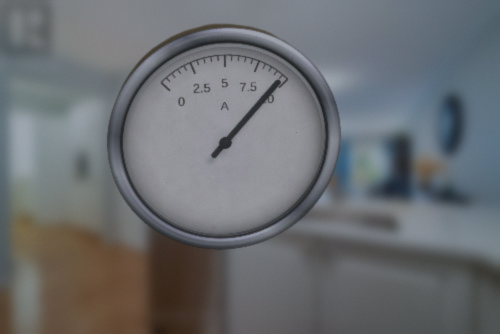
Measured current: 9.5 A
